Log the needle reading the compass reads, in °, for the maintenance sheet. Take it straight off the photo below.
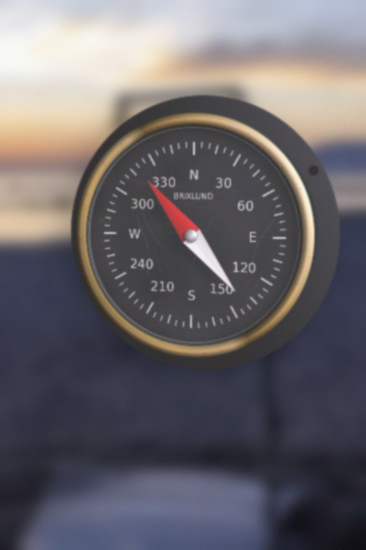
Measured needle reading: 320 °
